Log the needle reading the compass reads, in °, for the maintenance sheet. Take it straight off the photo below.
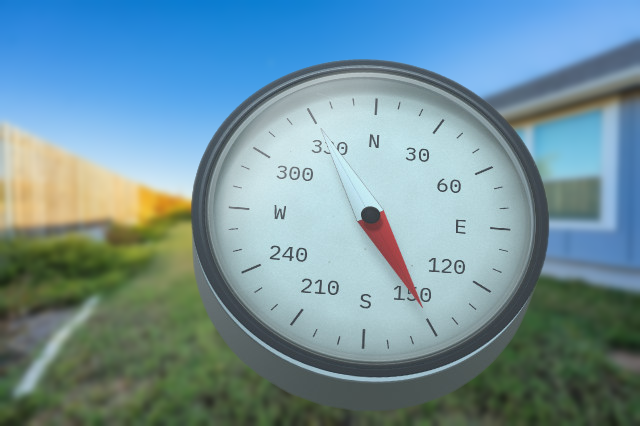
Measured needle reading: 150 °
